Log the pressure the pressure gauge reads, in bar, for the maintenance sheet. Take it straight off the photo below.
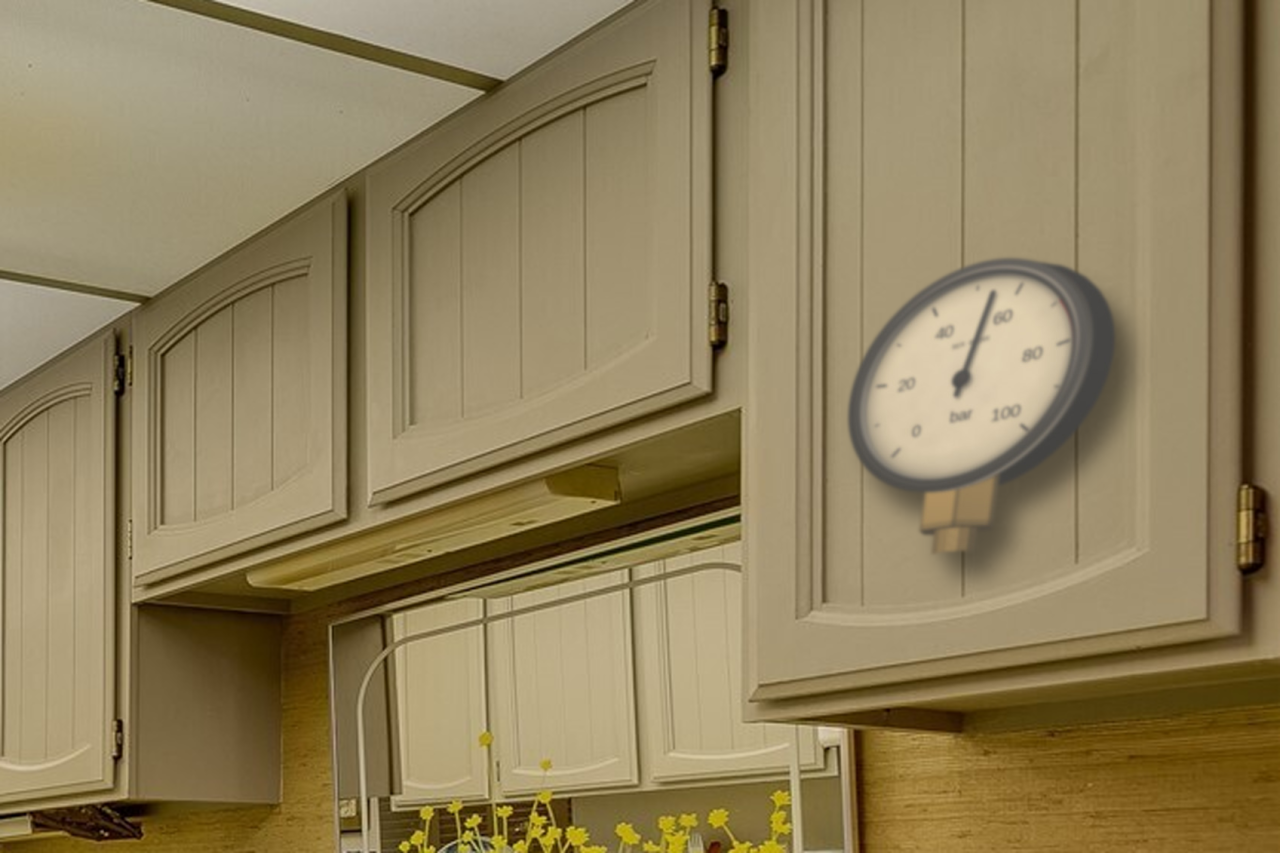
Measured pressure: 55 bar
